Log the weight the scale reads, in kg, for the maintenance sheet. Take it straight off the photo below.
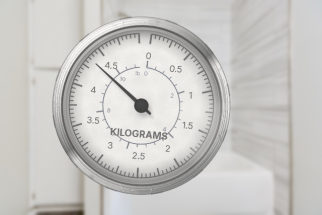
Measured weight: 4.35 kg
